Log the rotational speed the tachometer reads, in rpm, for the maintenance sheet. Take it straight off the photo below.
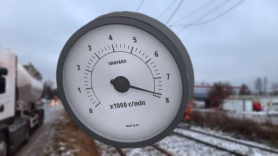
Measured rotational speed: 7800 rpm
